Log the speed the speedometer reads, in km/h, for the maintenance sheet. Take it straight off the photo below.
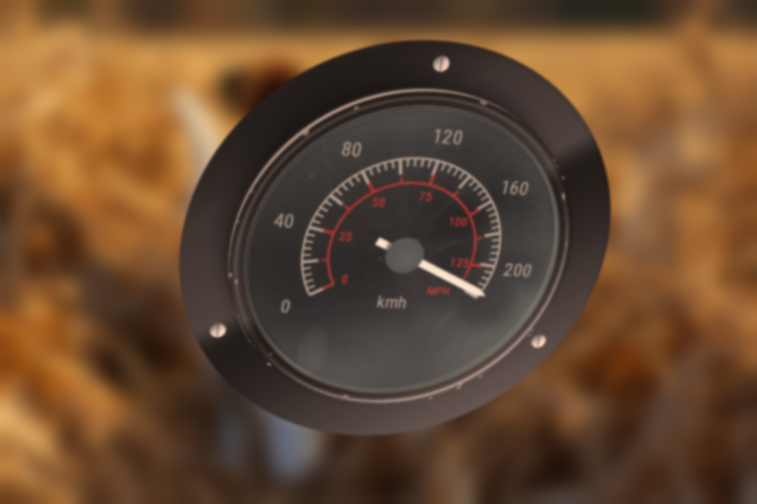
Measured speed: 216 km/h
